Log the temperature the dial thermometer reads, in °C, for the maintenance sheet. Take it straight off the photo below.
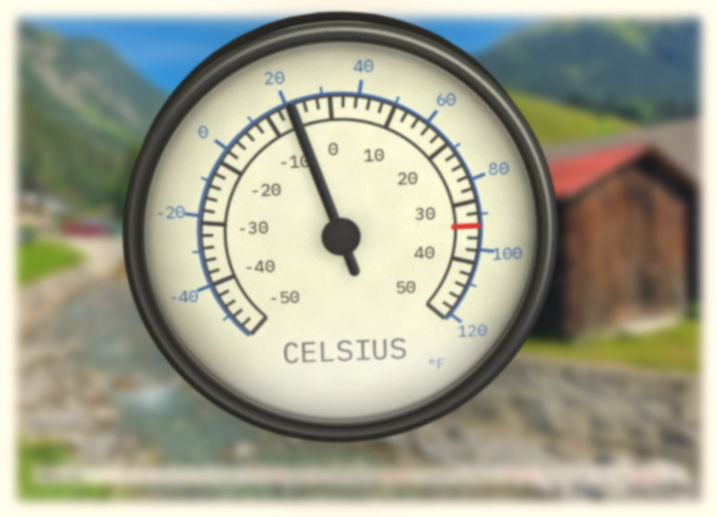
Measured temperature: -6 °C
